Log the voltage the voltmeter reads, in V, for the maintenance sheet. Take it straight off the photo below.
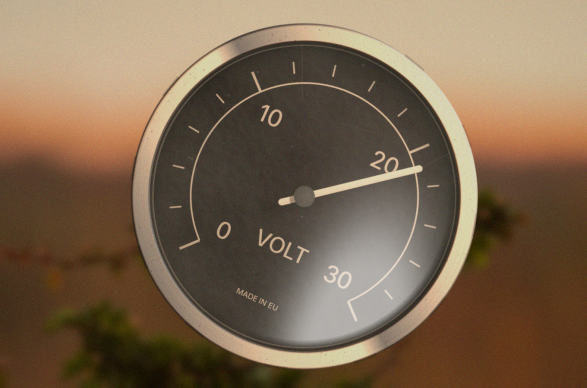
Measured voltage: 21 V
